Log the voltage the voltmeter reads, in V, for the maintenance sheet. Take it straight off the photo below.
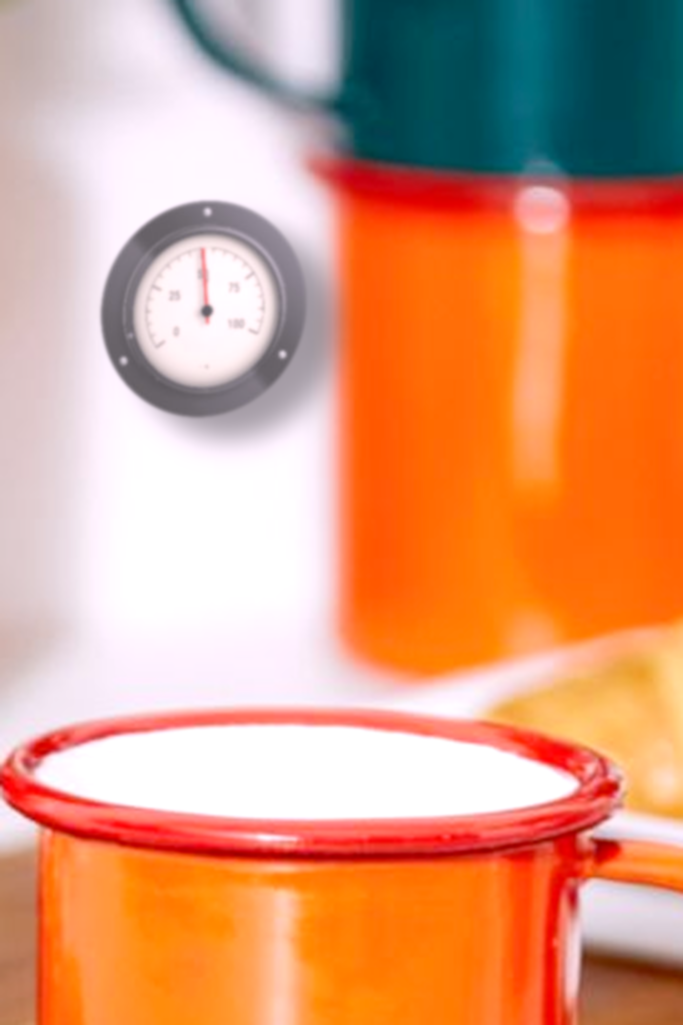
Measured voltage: 50 V
